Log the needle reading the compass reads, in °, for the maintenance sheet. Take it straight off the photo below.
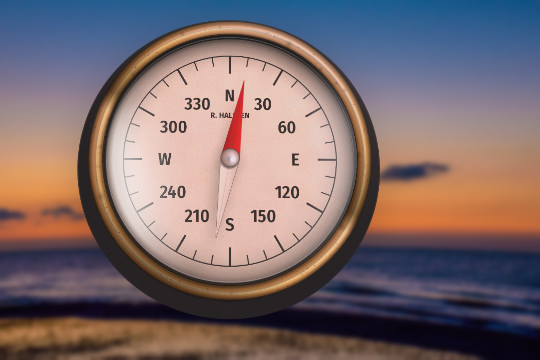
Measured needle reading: 10 °
